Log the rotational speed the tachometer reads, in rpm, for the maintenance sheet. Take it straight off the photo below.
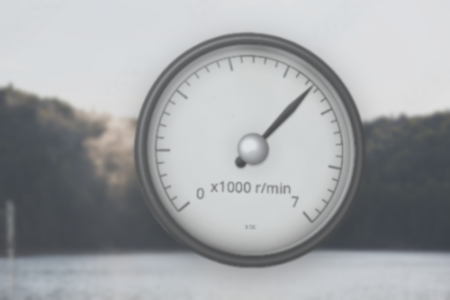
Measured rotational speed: 4500 rpm
